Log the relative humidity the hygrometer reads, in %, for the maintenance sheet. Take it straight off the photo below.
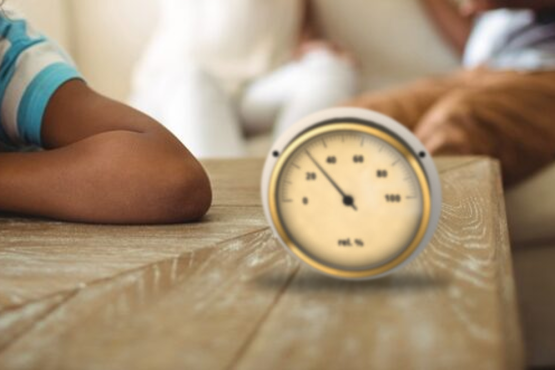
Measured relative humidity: 30 %
